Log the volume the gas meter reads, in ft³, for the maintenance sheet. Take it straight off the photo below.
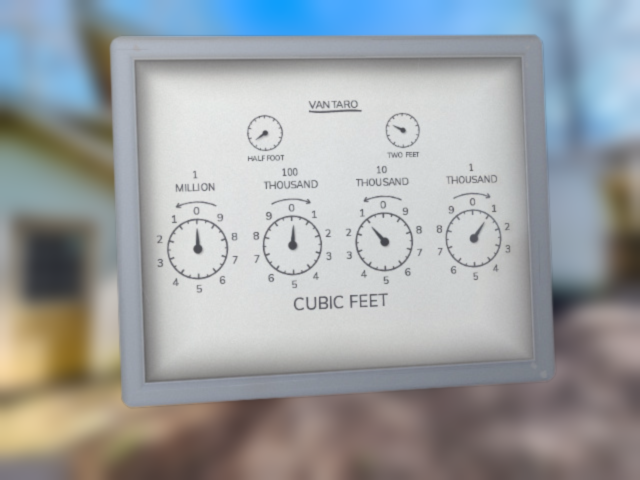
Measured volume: 1100 ft³
